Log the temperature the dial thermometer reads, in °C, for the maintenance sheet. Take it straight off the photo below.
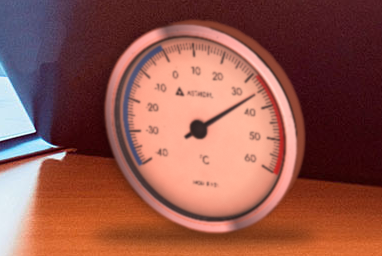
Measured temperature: 35 °C
